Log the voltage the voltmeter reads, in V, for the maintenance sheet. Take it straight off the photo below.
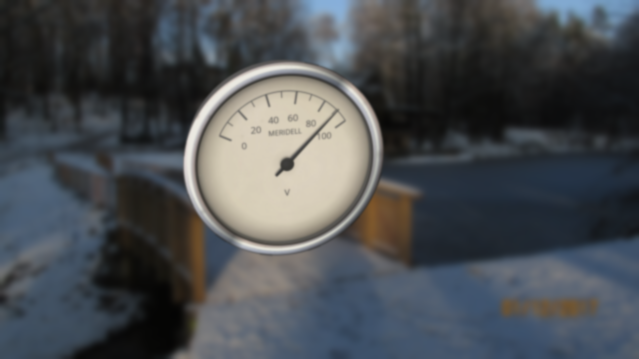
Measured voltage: 90 V
